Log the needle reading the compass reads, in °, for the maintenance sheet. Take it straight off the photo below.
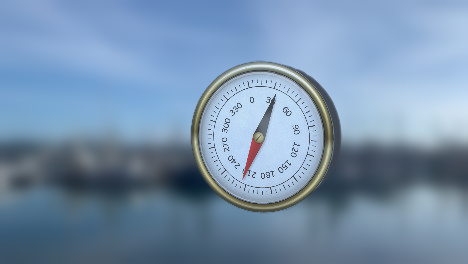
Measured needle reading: 215 °
